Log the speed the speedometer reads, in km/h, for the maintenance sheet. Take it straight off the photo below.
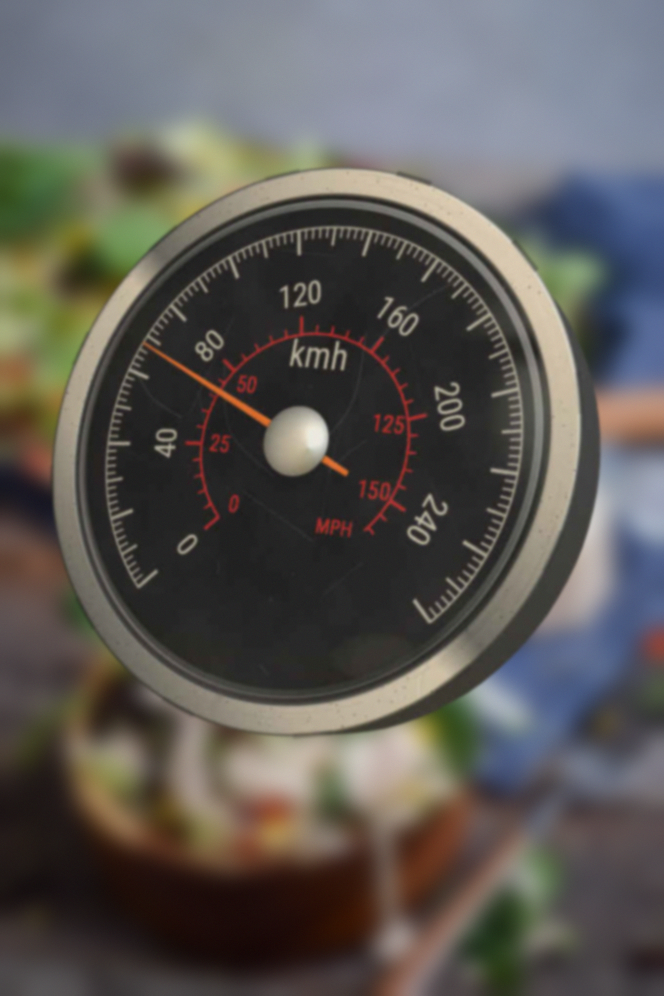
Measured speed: 68 km/h
